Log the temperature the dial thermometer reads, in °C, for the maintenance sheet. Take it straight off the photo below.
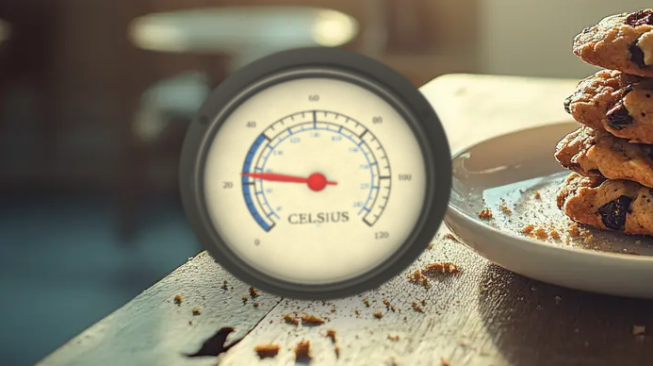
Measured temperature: 24 °C
